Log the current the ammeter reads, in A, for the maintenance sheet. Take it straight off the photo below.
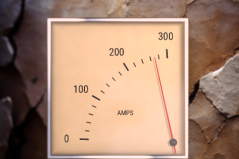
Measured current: 270 A
